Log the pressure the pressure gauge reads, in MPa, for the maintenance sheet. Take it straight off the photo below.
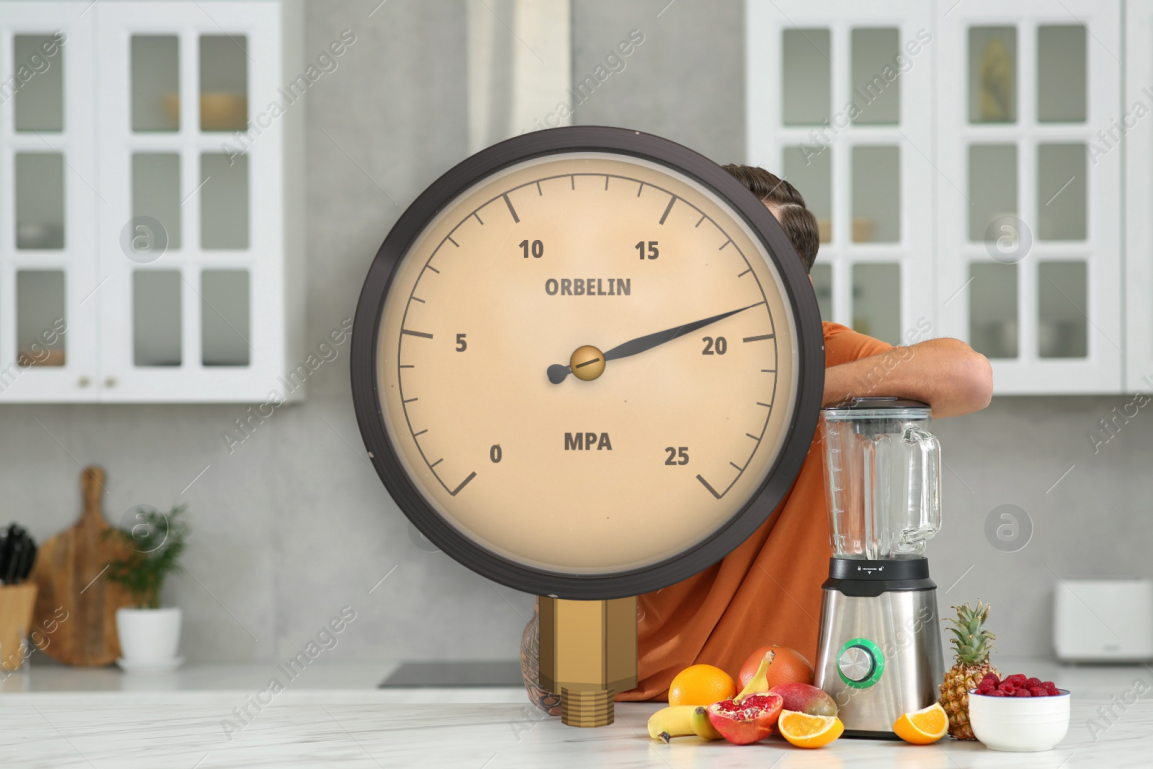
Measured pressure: 19 MPa
